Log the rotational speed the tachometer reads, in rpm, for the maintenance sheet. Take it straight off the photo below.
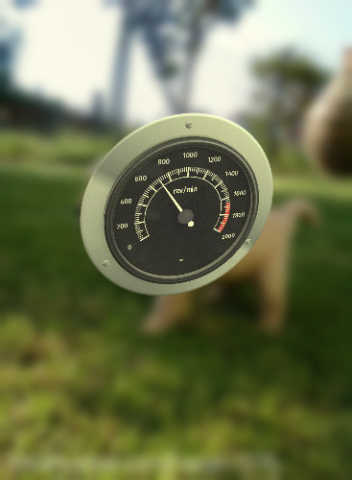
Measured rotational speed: 700 rpm
